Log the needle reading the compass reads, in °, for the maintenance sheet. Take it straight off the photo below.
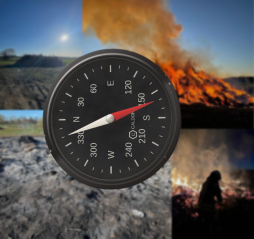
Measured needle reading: 160 °
